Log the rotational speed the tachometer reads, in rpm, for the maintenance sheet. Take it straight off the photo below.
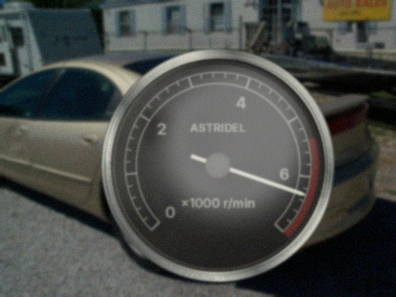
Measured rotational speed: 6300 rpm
